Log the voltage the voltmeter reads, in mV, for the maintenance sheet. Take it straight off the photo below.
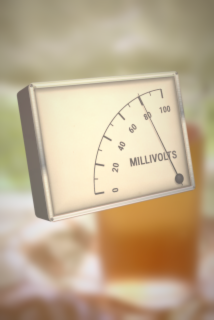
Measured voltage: 80 mV
